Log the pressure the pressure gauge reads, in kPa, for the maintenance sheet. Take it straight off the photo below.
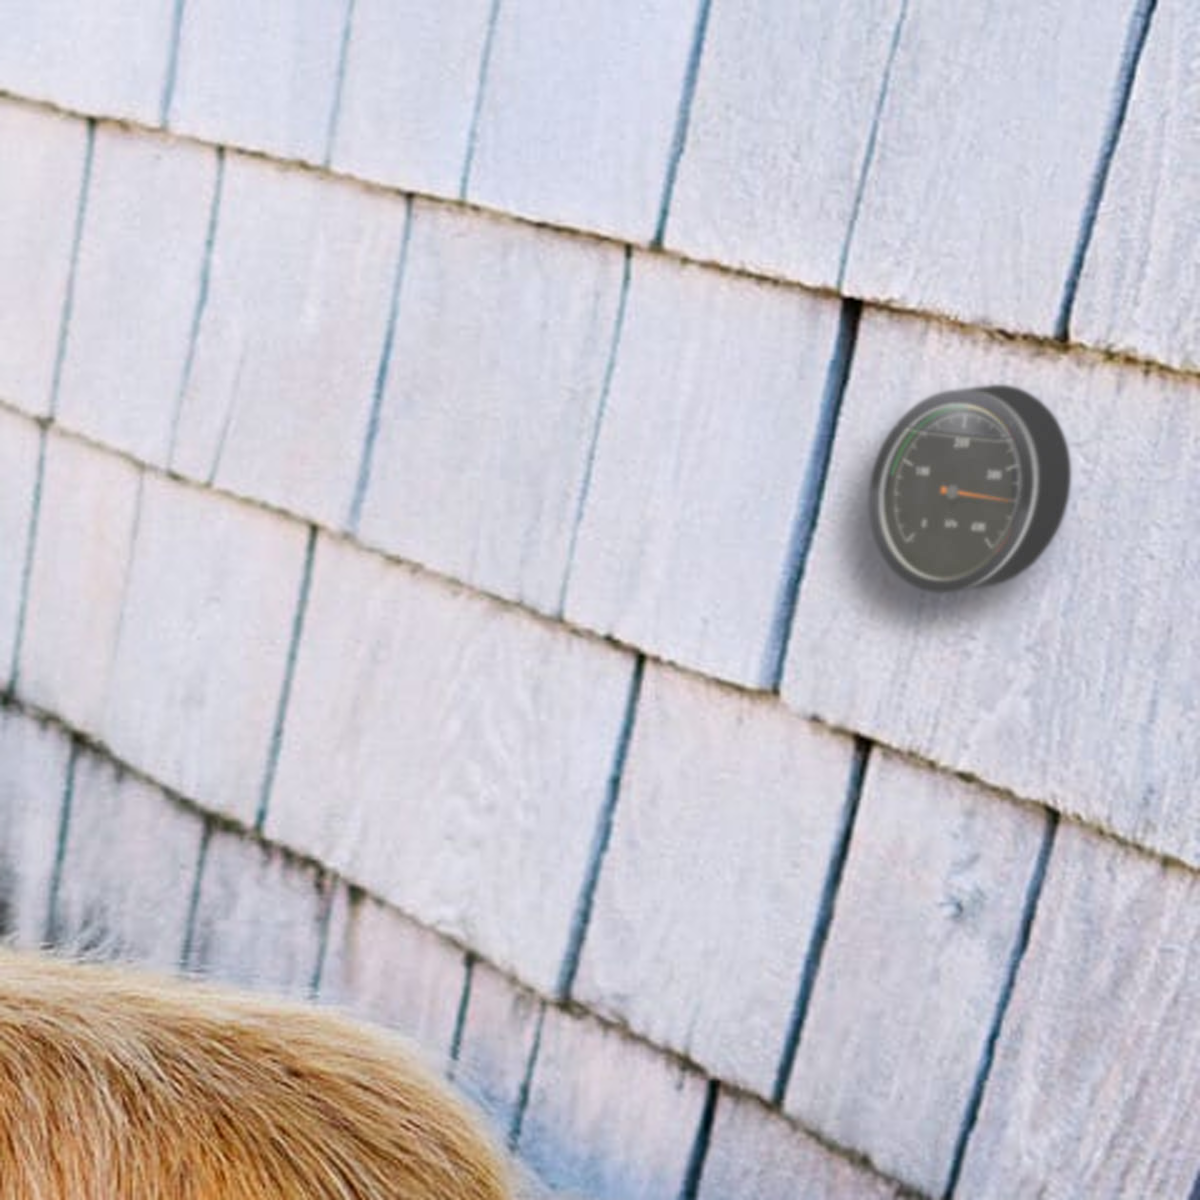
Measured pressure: 340 kPa
